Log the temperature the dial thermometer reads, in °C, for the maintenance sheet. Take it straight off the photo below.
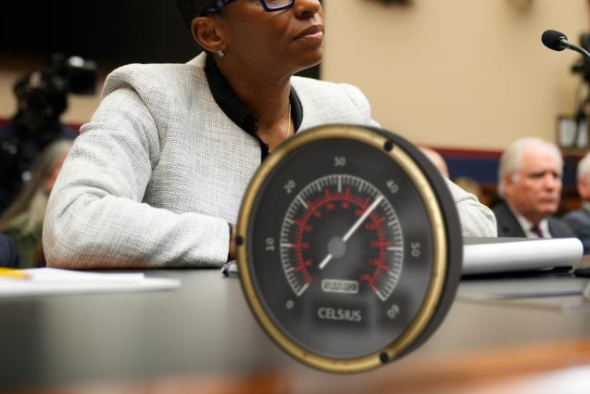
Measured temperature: 40 °C
